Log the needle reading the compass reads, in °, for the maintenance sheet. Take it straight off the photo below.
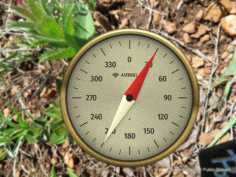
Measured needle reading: 30 °
